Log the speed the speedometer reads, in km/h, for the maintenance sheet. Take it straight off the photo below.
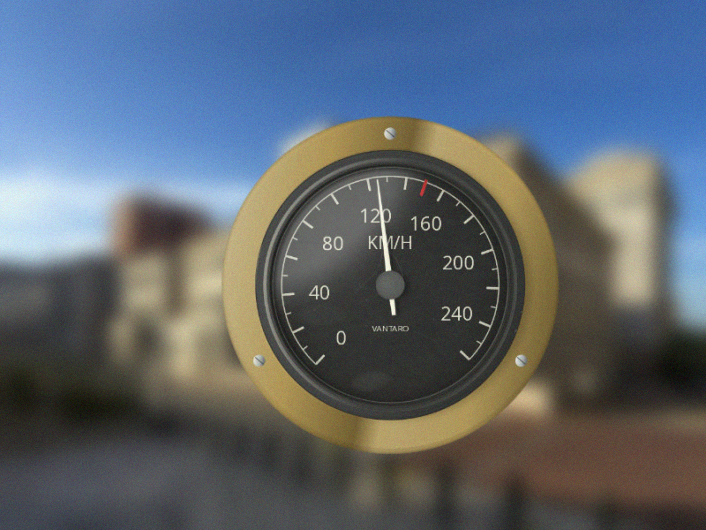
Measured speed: 125 km/h
